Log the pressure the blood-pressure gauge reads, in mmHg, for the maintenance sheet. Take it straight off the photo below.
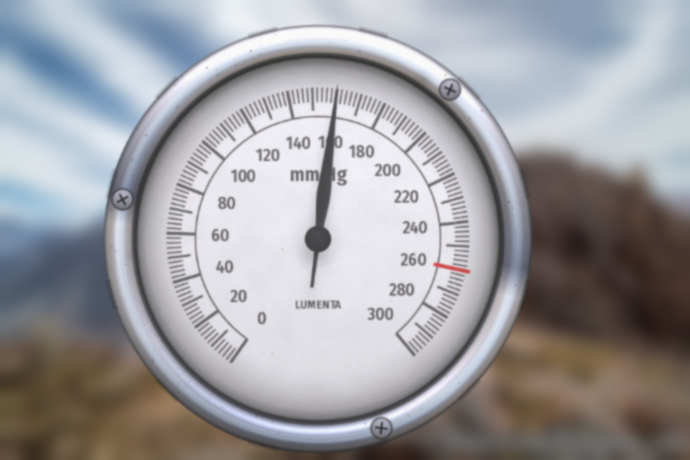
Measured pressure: 160 mmHg
